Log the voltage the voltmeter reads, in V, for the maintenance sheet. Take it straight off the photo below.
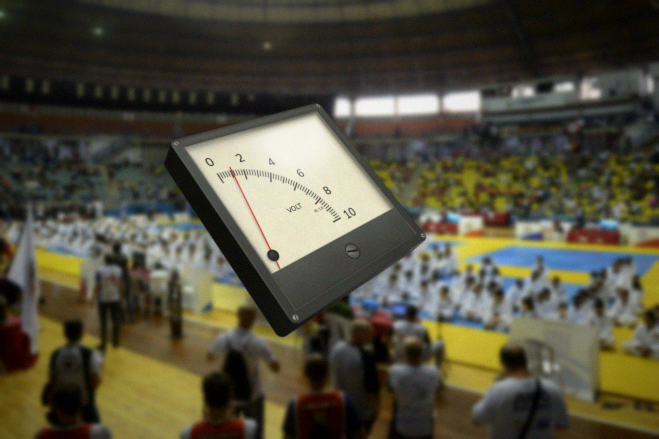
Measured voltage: 1 V
